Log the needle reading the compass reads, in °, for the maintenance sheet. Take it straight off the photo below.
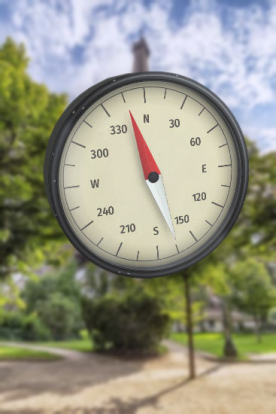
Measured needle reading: 345 °
